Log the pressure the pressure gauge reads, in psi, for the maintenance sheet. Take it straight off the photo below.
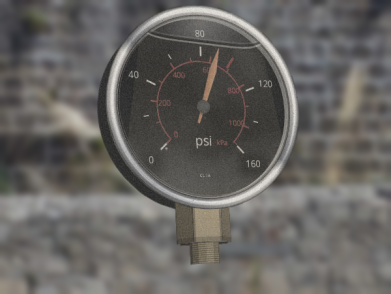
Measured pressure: 90 psi
